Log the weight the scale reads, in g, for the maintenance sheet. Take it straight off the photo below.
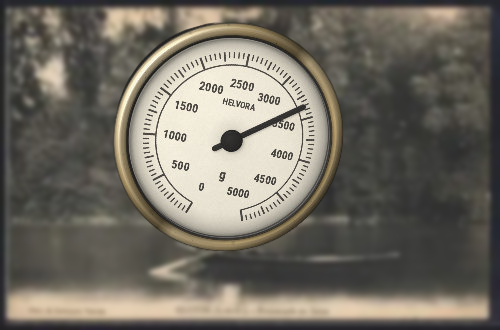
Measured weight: 3350 g
